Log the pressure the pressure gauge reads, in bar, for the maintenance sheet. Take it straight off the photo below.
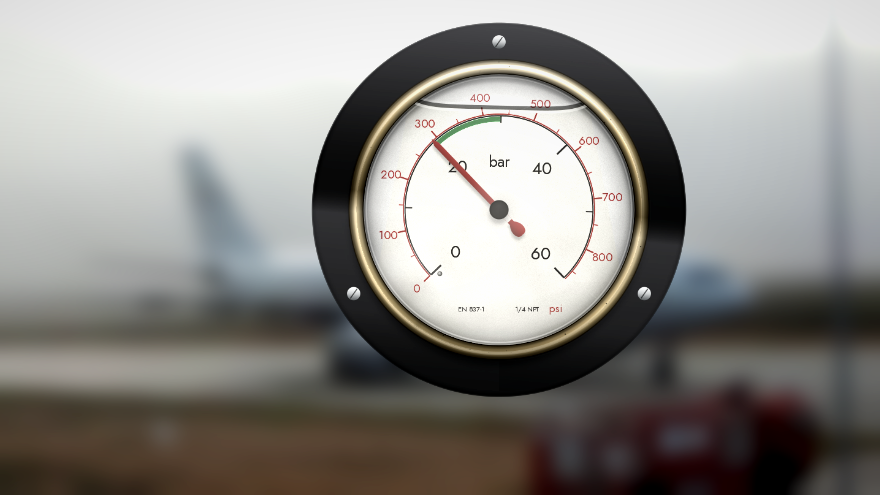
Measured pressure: 20 bar
